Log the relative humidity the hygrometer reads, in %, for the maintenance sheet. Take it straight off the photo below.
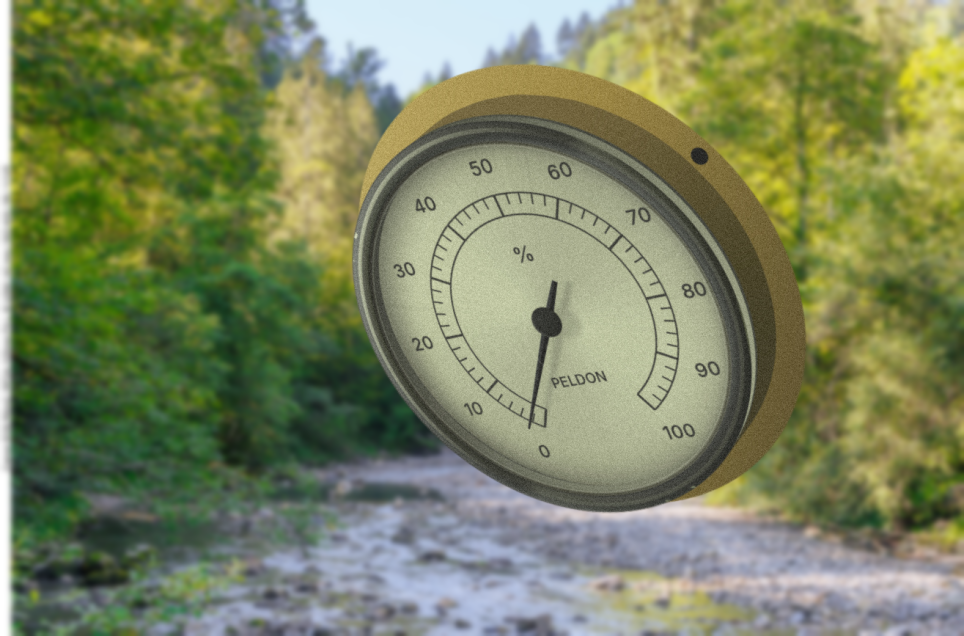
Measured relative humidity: 2 %
